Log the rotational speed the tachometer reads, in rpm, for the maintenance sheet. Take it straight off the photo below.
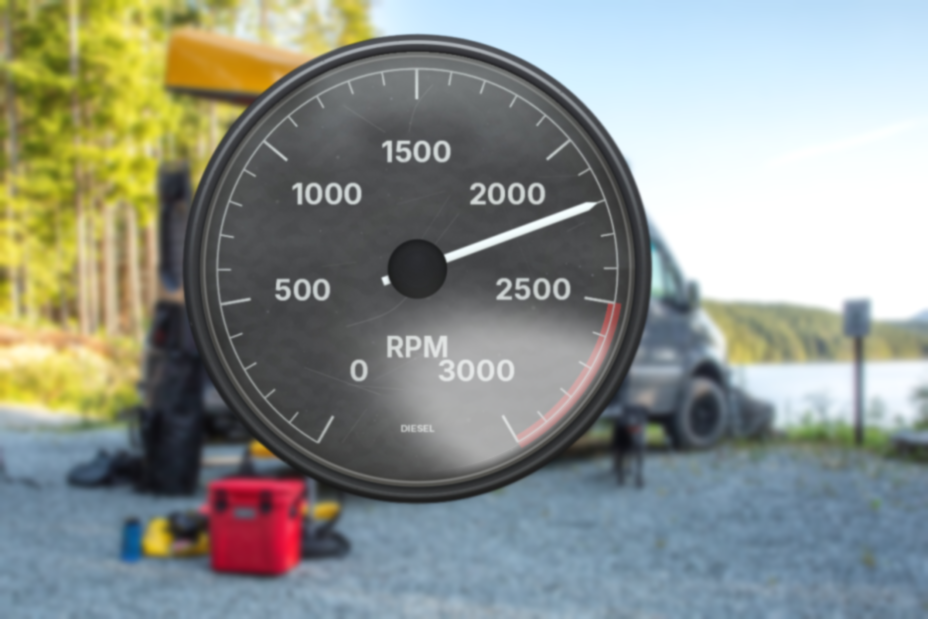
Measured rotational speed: 2200 rpm
